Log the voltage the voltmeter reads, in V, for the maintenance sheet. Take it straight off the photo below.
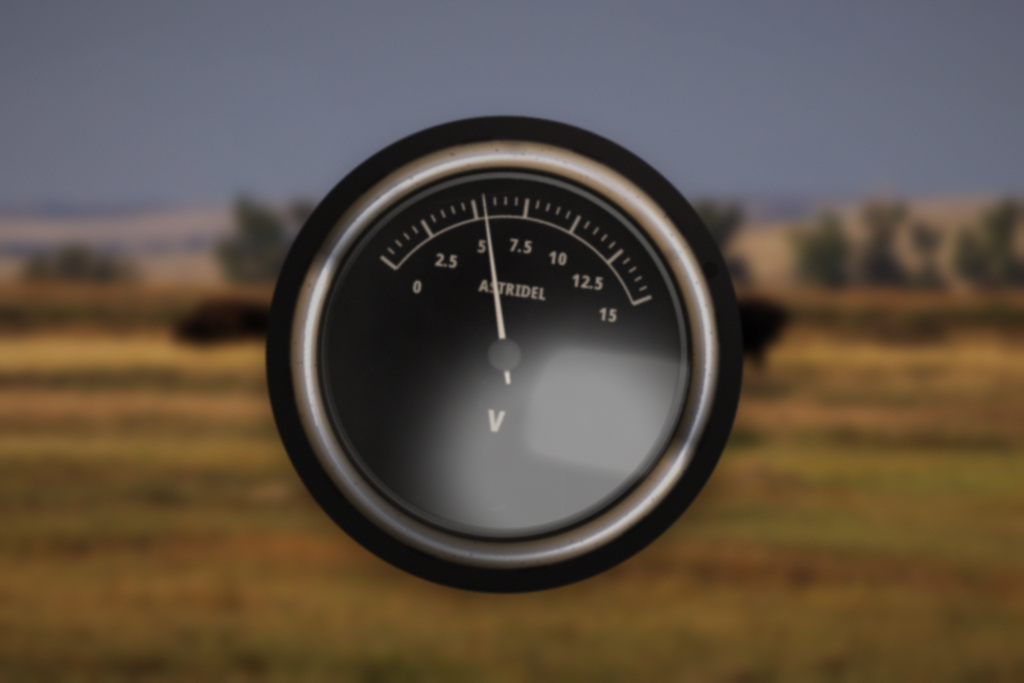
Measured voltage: 5.5 V
